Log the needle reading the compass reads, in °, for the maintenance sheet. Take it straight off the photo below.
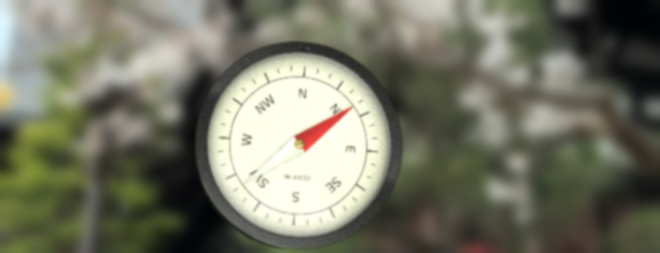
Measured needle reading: 50 °
